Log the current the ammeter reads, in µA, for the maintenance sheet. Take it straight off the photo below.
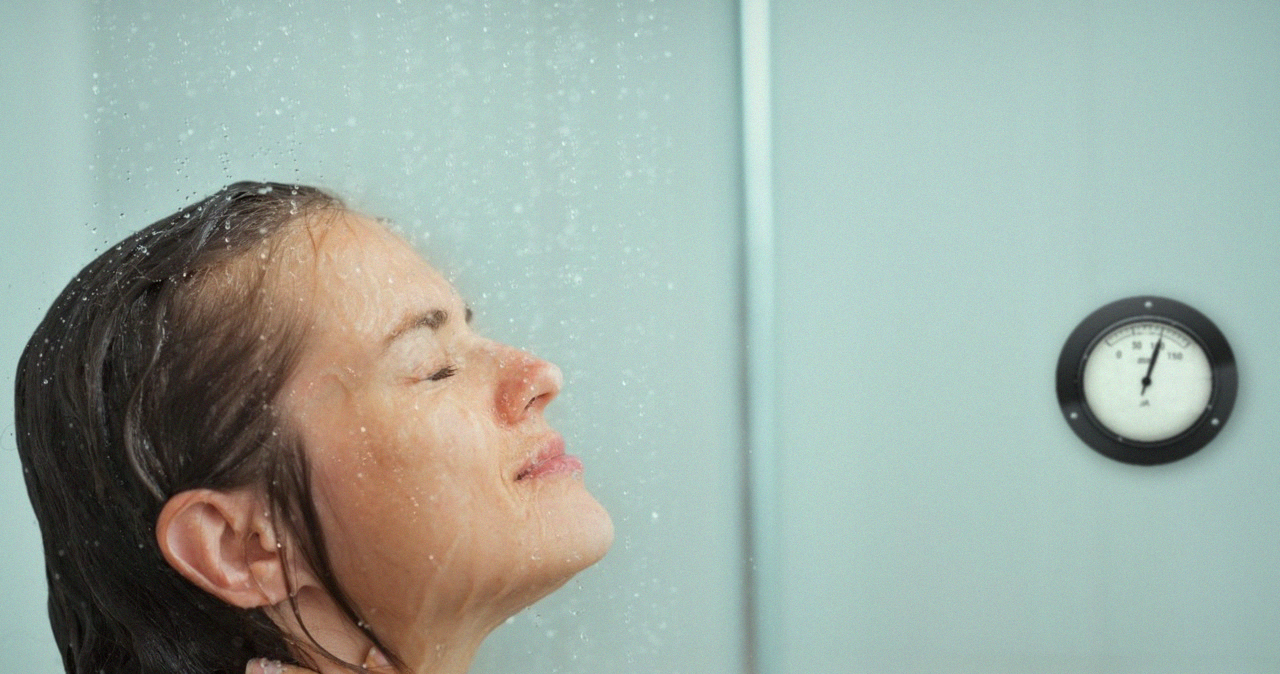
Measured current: 100 µA
